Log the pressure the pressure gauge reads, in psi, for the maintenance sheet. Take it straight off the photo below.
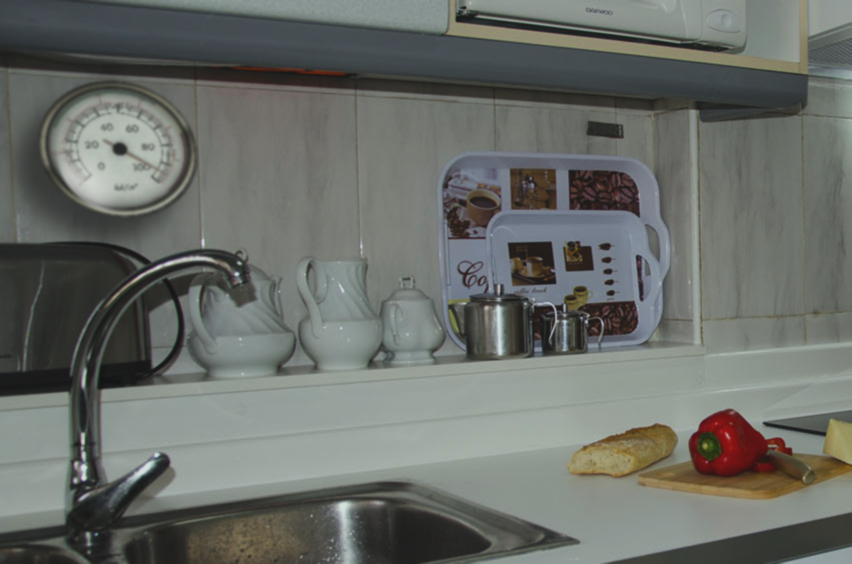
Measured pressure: 95 psi
